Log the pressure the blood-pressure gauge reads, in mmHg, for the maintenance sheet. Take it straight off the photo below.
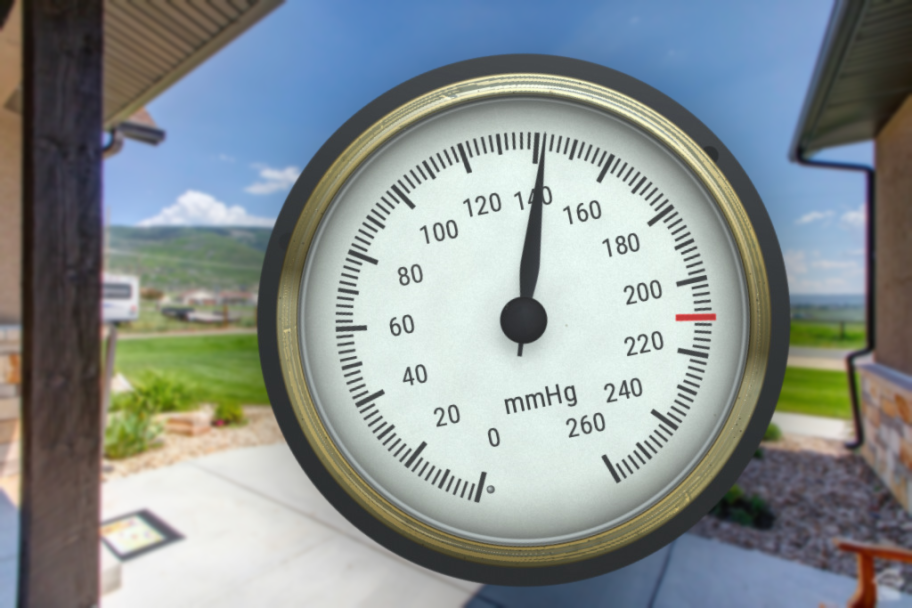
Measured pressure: 142 mmHg
